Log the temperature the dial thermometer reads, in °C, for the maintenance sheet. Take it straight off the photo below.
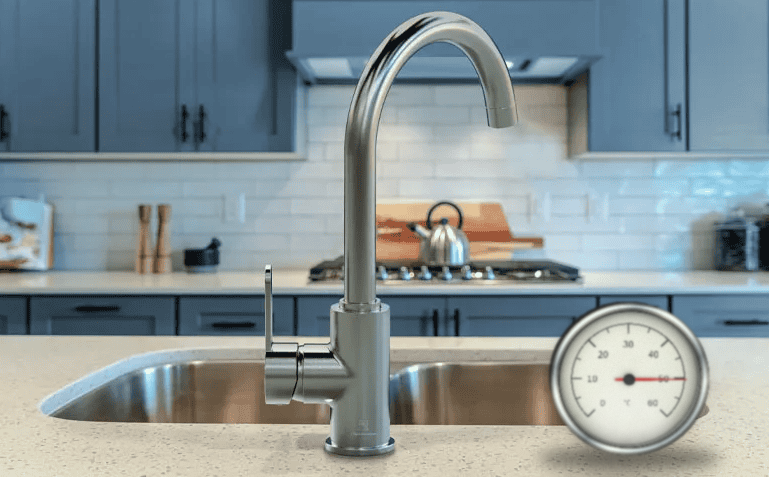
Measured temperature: 50 °C
